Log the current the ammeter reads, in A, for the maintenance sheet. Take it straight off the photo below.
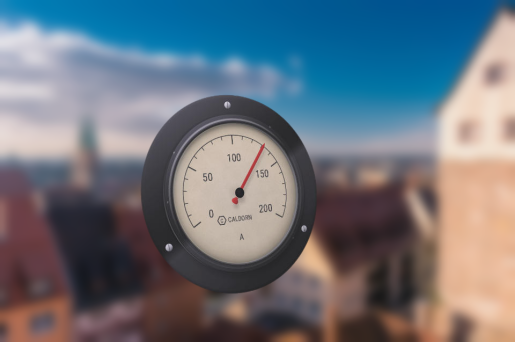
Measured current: 130 A
